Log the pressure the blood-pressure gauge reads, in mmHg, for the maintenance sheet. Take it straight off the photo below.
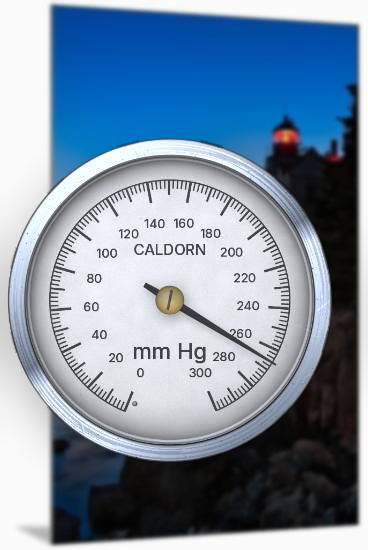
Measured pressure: 266 mmHg
